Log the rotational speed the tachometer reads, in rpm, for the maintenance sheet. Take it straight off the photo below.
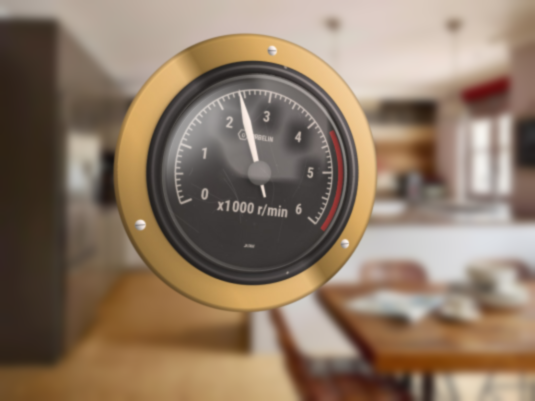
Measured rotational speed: 2400 rpm
